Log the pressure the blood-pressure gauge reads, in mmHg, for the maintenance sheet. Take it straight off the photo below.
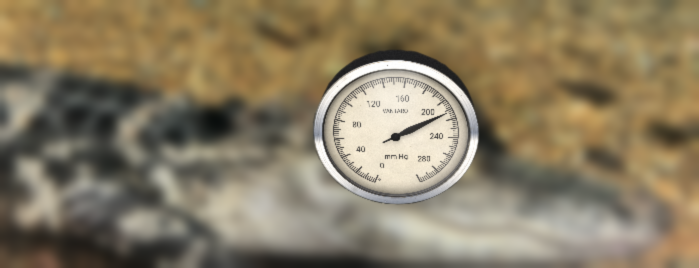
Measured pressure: 210 mmHg
